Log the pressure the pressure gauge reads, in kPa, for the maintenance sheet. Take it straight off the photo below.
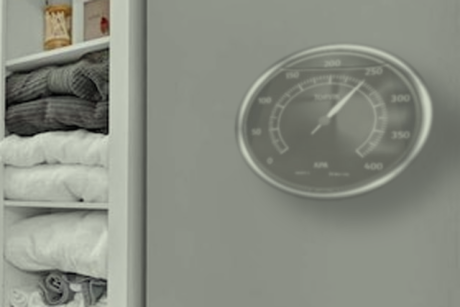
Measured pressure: 250 kPa
